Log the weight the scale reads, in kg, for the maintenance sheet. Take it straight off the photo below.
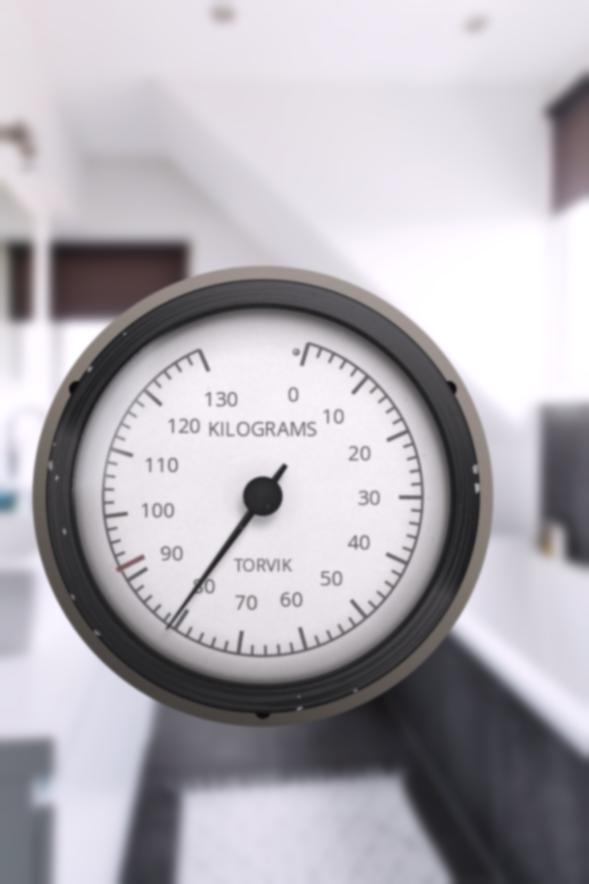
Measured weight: 81 kg
